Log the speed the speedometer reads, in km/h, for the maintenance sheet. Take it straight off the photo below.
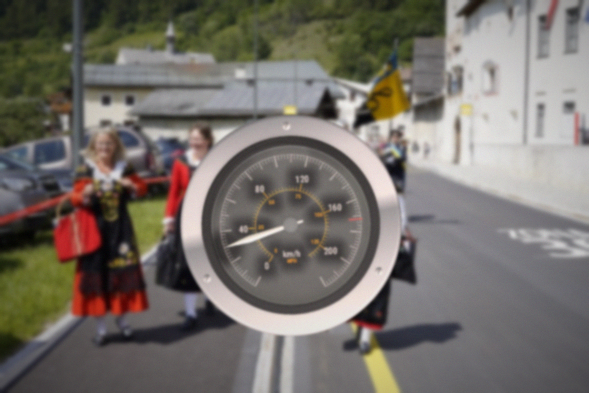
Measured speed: 30 km/h
